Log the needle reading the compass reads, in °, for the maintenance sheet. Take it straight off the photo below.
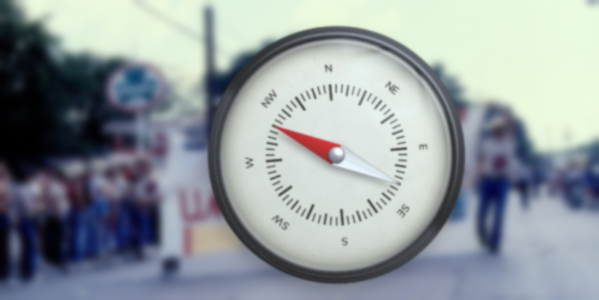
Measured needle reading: 300 °
